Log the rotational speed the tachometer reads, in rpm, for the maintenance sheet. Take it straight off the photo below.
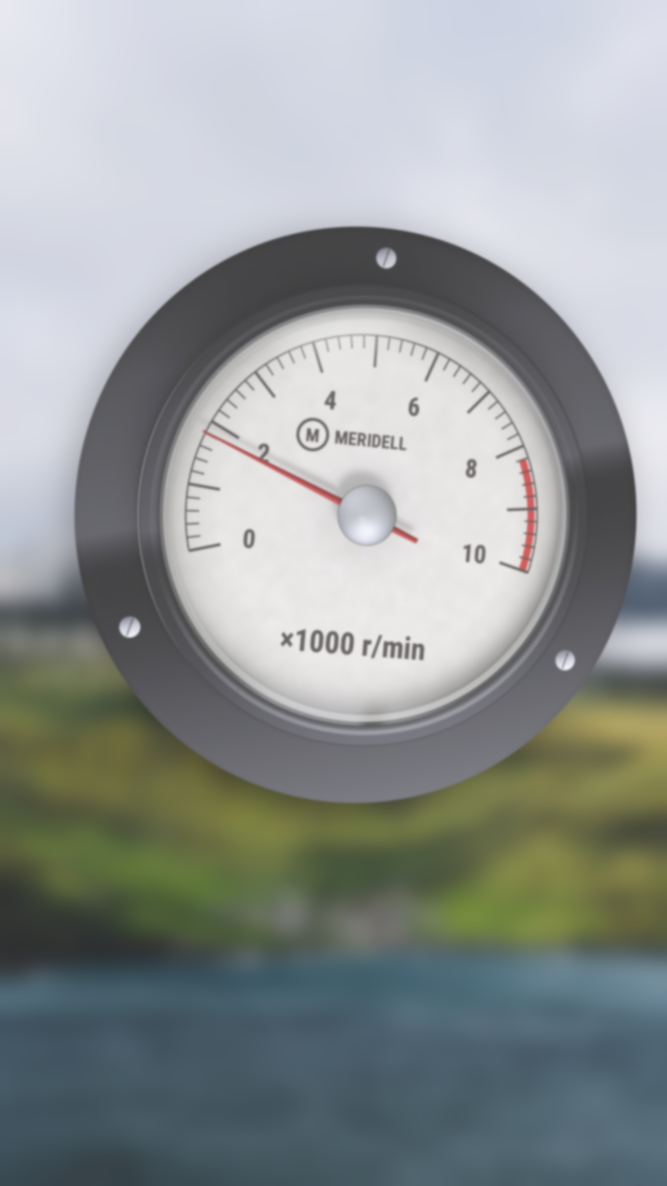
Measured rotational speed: 1800 rpm
